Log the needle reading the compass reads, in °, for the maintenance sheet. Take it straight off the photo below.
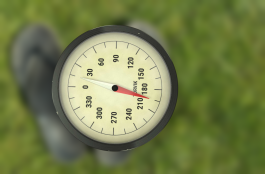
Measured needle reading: 195 °
